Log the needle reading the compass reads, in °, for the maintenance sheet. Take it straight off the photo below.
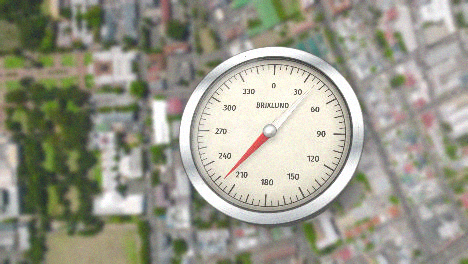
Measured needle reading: 220 °
